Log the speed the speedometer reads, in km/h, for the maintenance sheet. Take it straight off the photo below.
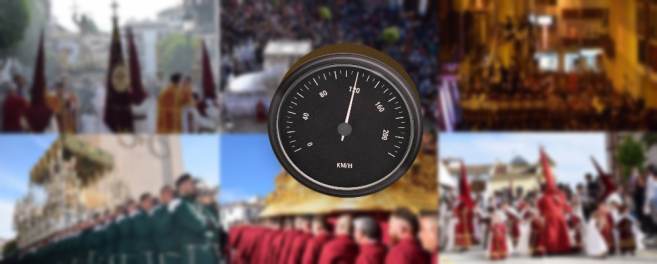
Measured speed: 120 km/h
